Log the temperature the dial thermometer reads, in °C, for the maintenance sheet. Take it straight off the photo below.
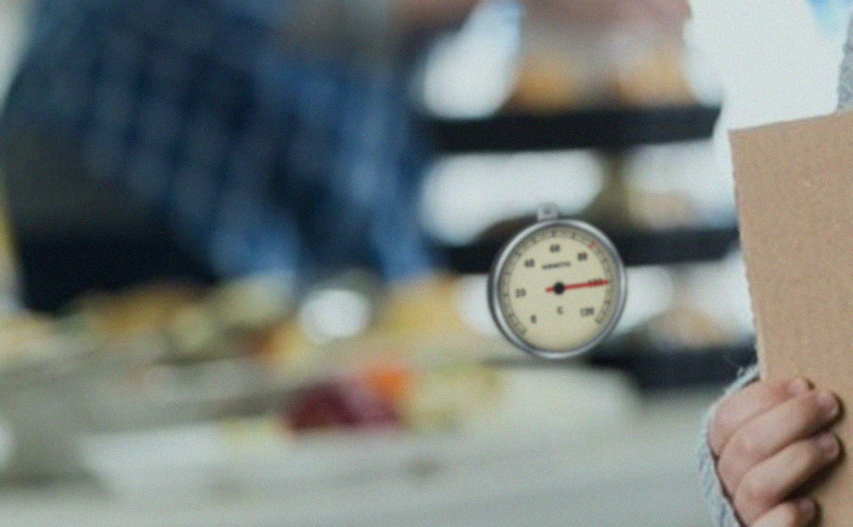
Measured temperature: 100 °C
